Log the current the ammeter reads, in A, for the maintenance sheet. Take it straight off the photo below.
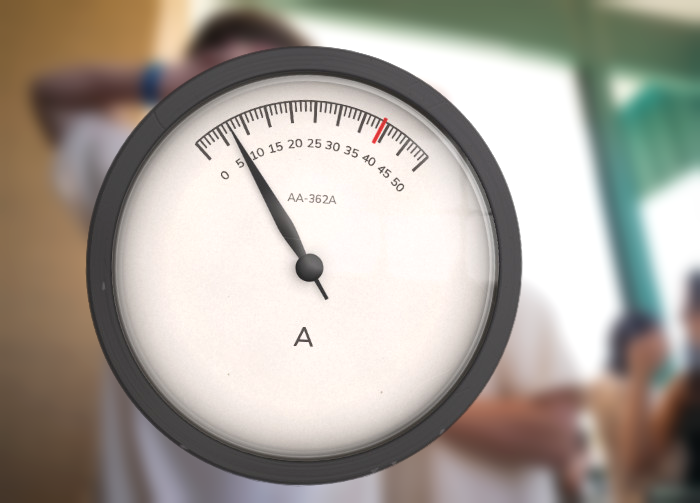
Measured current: 7 A
